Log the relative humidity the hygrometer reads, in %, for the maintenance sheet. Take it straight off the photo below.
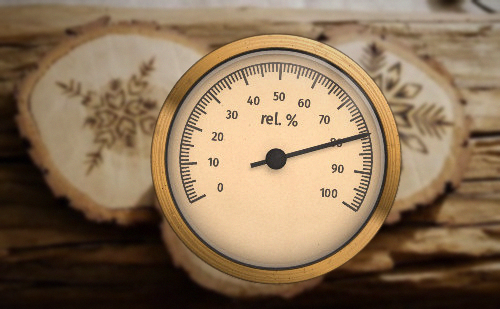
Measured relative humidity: 80 %
